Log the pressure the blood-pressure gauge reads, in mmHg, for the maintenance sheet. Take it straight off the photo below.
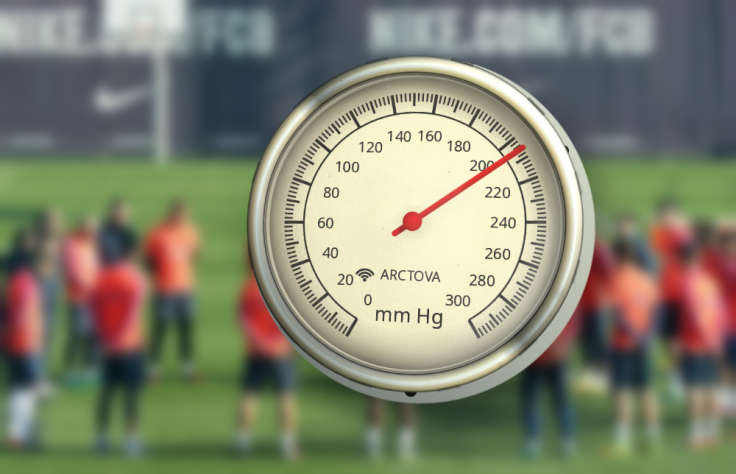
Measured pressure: 206 mmHg
